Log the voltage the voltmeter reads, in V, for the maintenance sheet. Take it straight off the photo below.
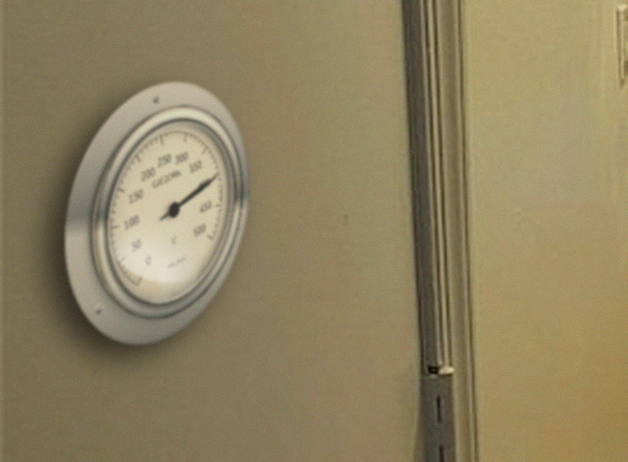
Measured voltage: 400 V
